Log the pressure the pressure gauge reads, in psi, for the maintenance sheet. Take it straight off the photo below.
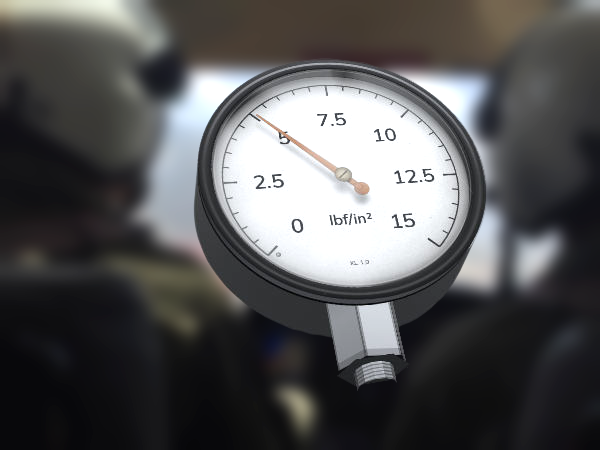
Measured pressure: 5 psi
